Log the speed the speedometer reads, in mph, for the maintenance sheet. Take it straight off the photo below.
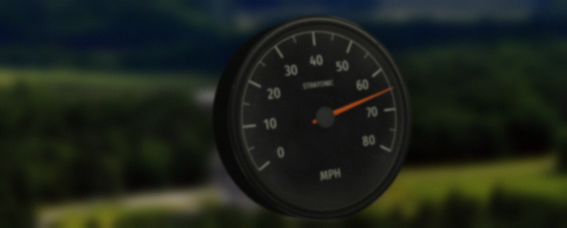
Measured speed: 65 mph
